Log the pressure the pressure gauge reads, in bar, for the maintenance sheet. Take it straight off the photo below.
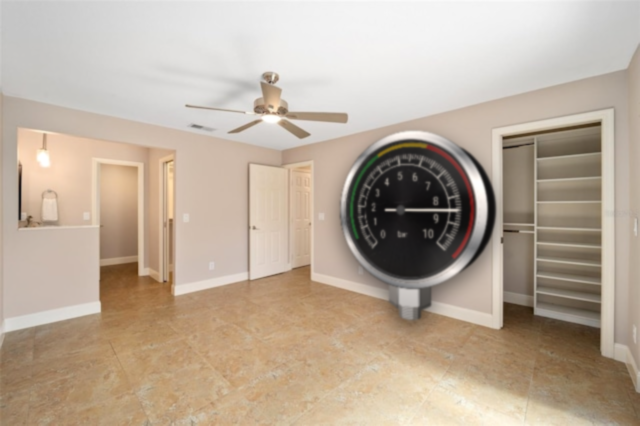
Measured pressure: 8.5 bar
